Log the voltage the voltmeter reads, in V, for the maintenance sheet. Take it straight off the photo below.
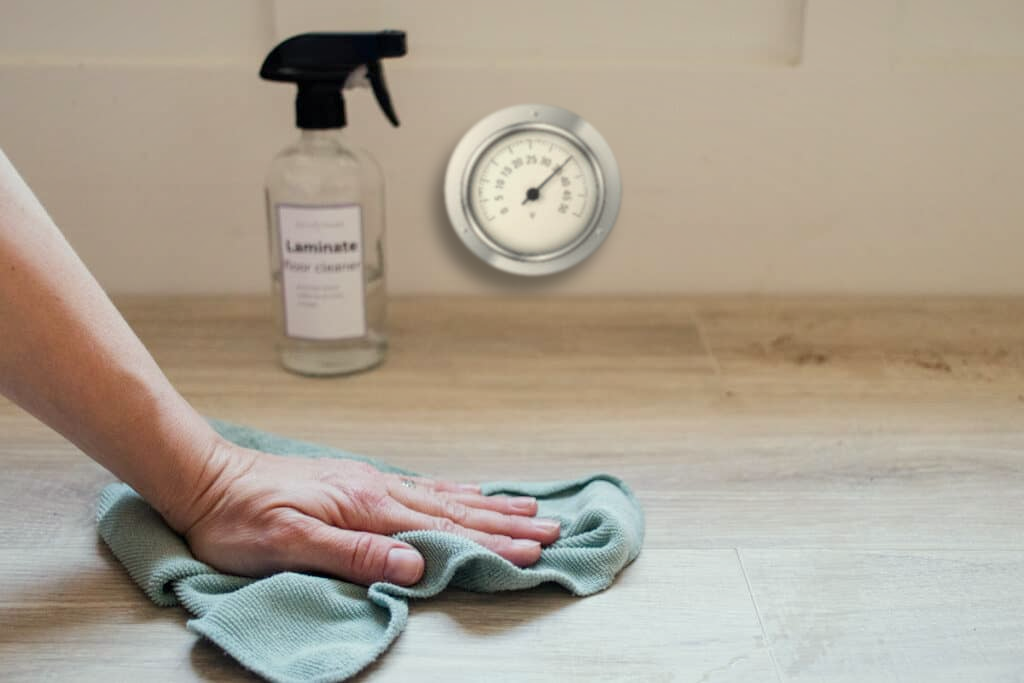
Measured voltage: 35 V
